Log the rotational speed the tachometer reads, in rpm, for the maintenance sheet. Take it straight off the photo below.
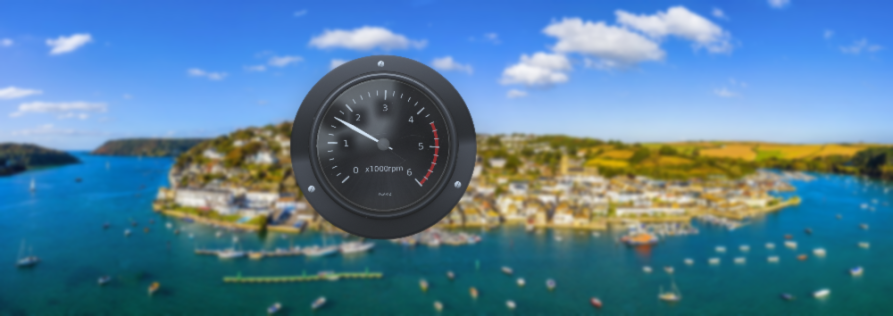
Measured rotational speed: 1600 rpm
